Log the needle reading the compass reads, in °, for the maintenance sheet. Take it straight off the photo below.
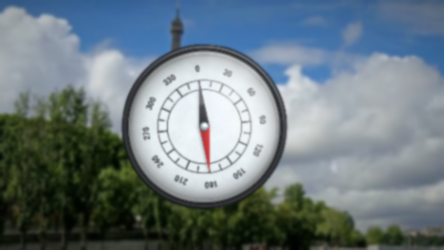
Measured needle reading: 180 °
